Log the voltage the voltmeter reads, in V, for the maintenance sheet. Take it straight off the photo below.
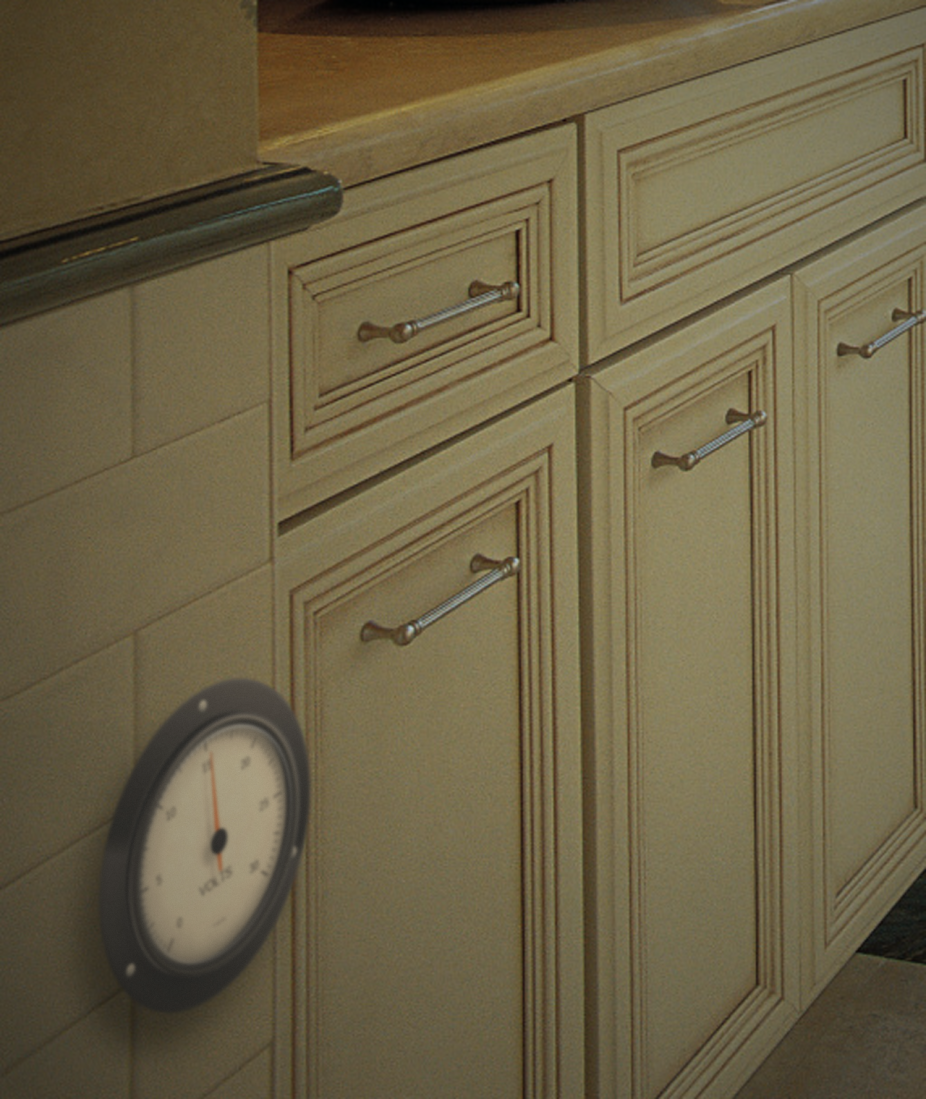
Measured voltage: 15 V
